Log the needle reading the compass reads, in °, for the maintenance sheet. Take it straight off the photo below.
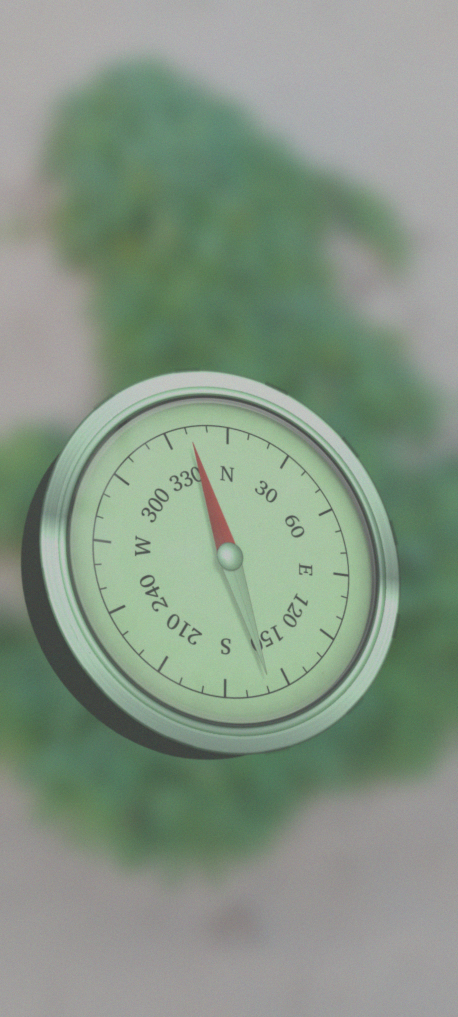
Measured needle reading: 340 °
